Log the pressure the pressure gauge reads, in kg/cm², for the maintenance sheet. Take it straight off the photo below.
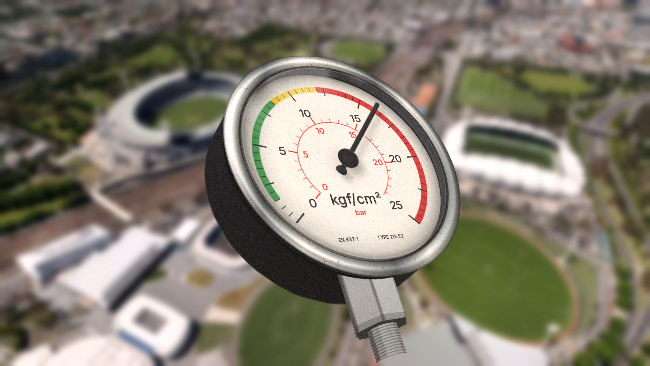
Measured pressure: 16 kg/cm²
